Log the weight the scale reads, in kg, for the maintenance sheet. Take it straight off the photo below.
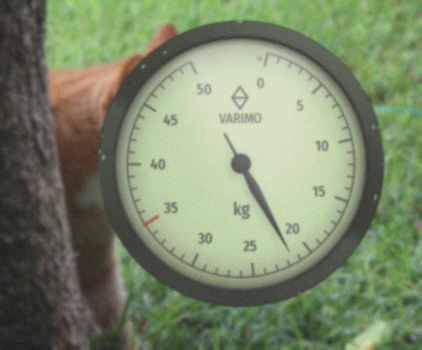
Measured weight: 21.5 kg
